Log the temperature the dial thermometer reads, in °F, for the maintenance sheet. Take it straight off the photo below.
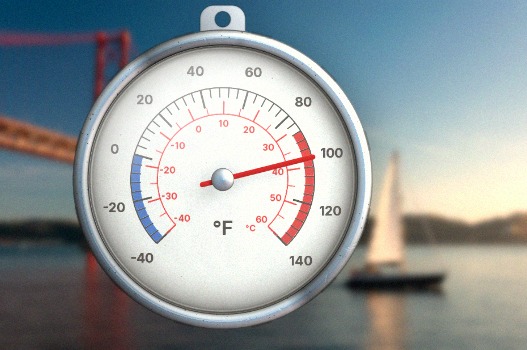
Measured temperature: 100 °F
